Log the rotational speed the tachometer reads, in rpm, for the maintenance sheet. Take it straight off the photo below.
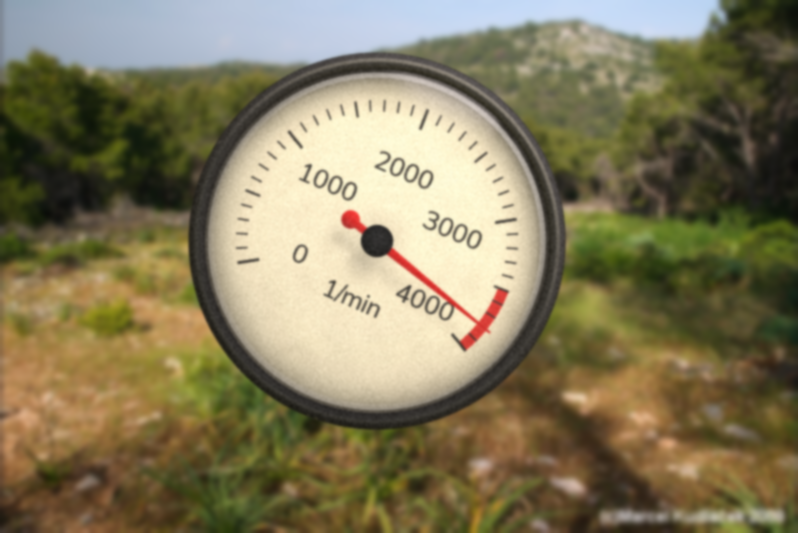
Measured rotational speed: 3800 rpm
